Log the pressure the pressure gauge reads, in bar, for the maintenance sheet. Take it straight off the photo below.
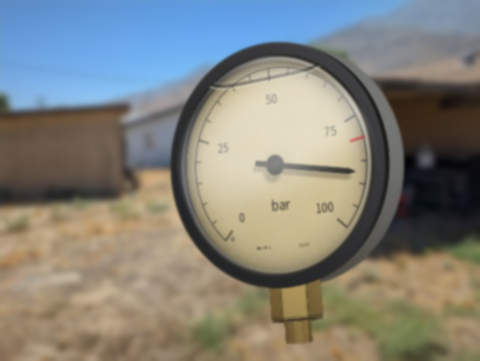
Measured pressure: 87.5 bar
